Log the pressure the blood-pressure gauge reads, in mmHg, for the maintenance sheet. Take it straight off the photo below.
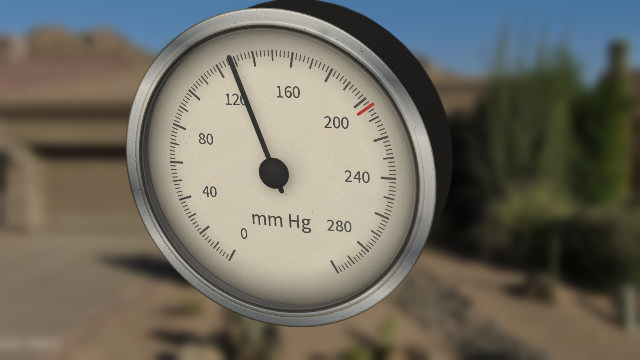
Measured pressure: 130 mmHg
